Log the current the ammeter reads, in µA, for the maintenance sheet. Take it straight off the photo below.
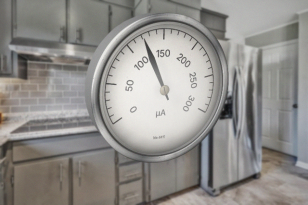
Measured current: 120 µA
